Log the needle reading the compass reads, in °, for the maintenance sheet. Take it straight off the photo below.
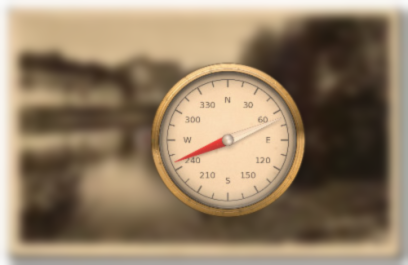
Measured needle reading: 247.5 °
